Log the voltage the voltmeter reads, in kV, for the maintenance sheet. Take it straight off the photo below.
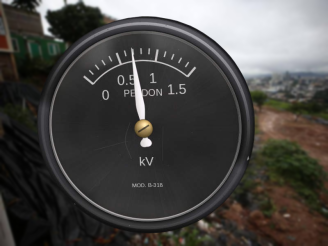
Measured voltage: 0.7 kV
